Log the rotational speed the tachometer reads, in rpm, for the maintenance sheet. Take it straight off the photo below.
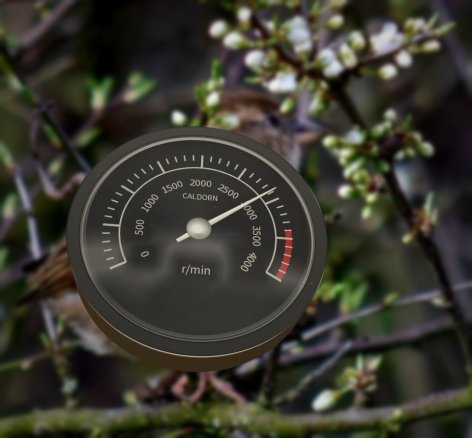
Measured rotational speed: 2900 rpm
